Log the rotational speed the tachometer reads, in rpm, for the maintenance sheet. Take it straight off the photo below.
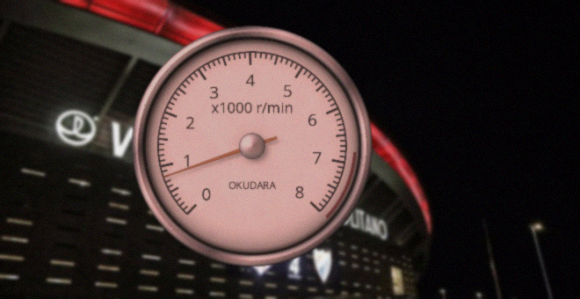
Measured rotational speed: 800 rpm
